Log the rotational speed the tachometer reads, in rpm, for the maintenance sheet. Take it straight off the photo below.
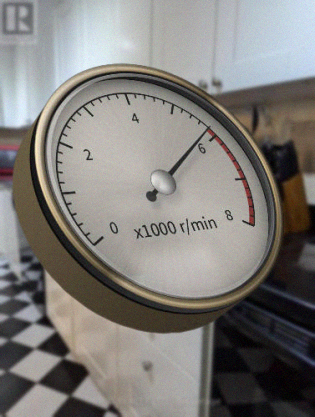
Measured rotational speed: 5800 rpm
